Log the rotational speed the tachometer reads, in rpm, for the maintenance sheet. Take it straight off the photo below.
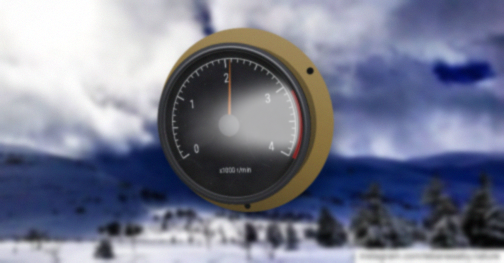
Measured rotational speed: 2100 rpm
